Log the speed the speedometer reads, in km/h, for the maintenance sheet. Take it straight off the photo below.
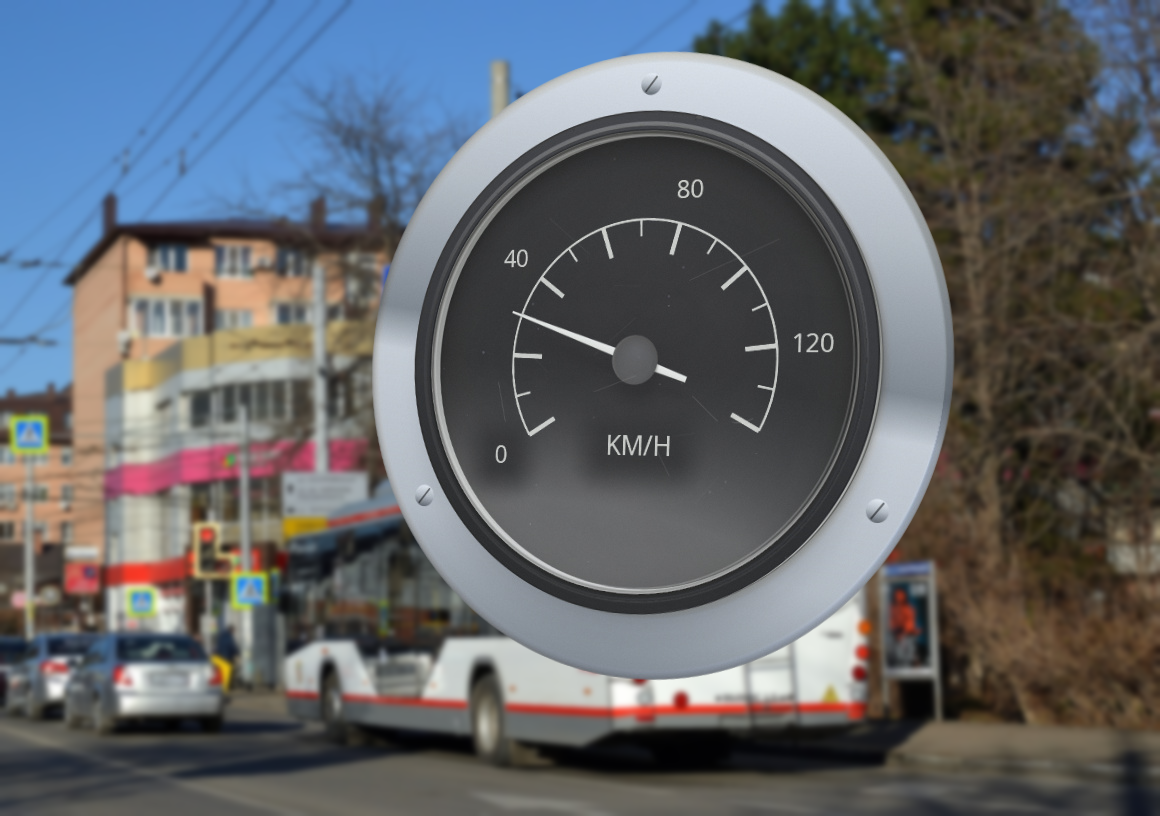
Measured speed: 30 km/h
